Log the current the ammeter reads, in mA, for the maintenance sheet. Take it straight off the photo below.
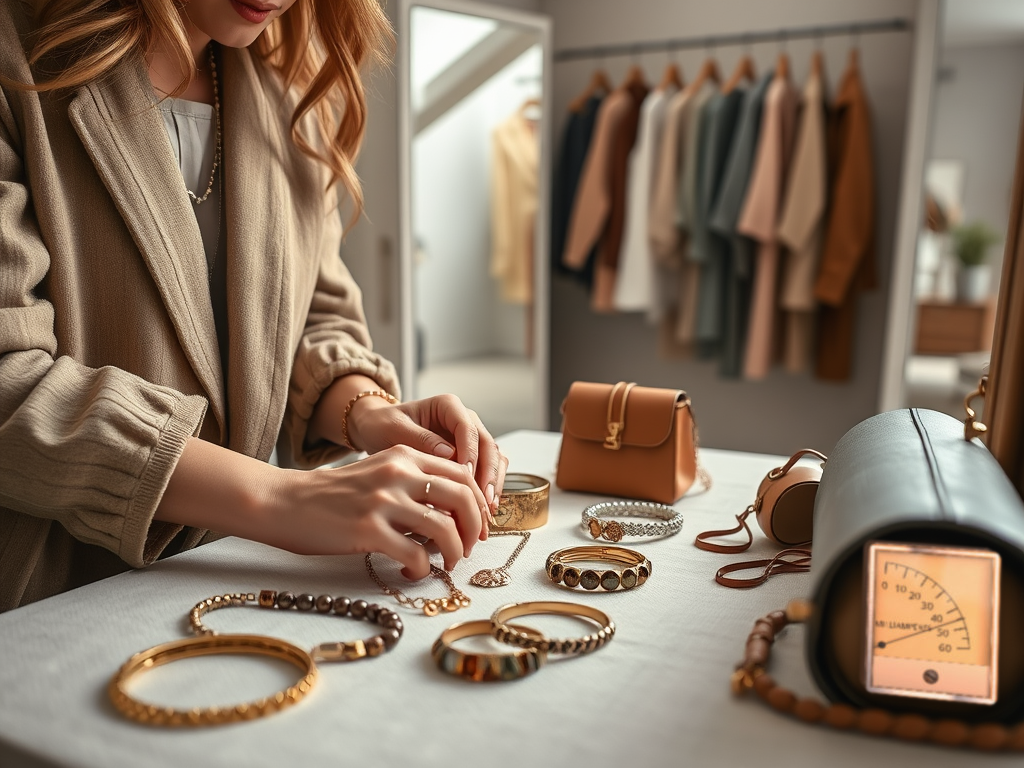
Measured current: 45 mA
